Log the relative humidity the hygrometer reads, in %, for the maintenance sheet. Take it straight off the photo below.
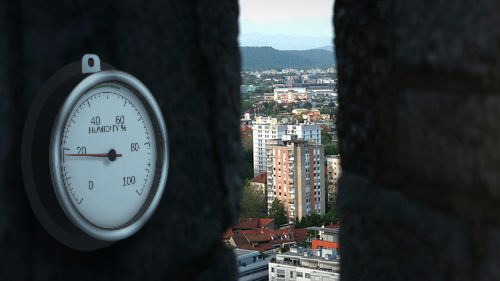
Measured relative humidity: 18 %
